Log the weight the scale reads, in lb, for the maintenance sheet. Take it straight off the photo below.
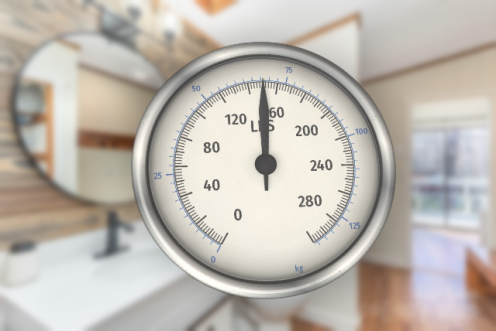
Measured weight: 150 lb
